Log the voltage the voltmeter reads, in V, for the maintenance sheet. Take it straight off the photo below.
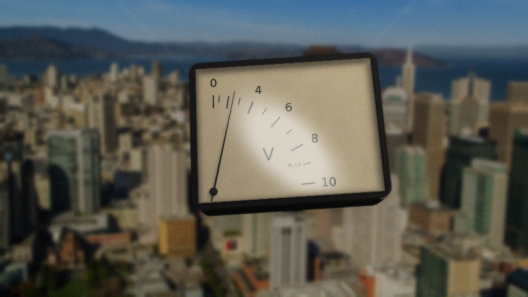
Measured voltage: 2.5 V
